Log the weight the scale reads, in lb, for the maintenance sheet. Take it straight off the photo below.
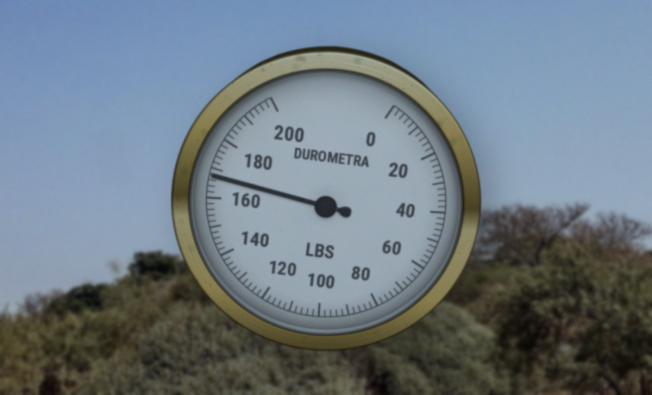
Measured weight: 168 lb
